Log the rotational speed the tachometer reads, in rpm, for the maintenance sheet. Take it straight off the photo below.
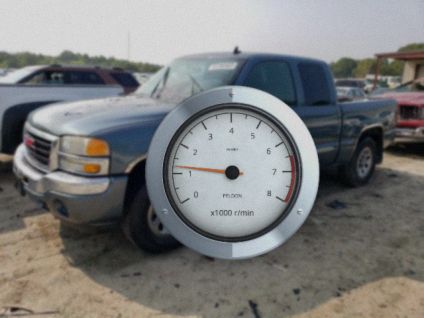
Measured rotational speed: 1250 rpm
